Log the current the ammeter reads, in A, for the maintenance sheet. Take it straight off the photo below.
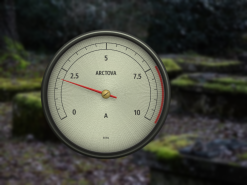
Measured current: 2 A
